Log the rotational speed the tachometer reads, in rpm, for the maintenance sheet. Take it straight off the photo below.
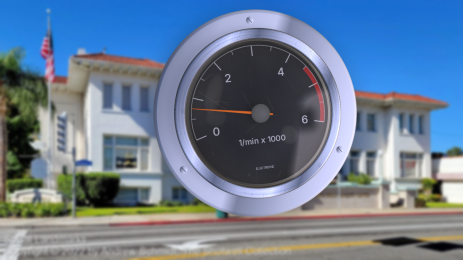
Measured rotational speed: 750 rpm
